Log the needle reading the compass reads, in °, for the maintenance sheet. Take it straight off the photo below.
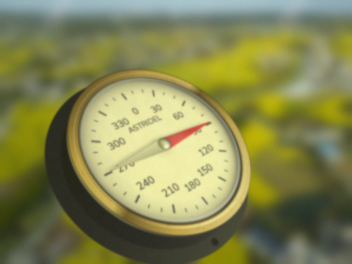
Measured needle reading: 90 °
